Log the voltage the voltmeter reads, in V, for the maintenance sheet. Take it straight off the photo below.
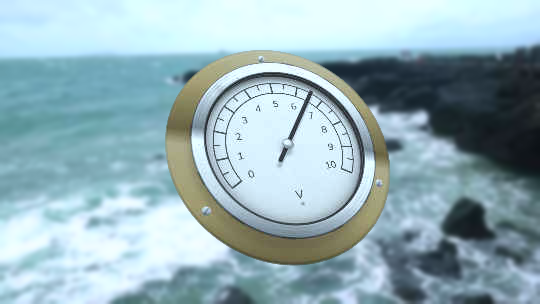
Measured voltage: 6.5 V
